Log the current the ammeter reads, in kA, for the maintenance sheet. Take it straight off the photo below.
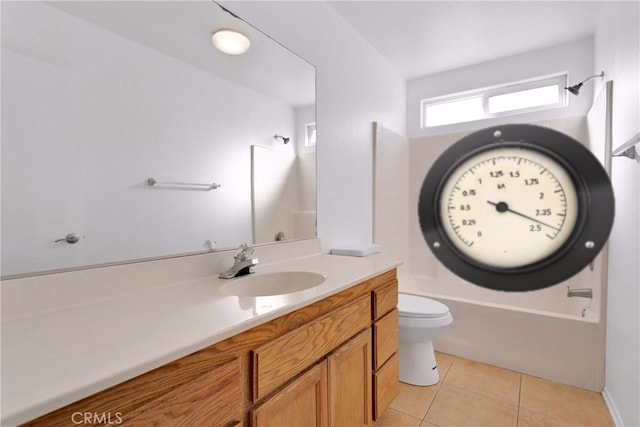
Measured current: 2.4 kA
